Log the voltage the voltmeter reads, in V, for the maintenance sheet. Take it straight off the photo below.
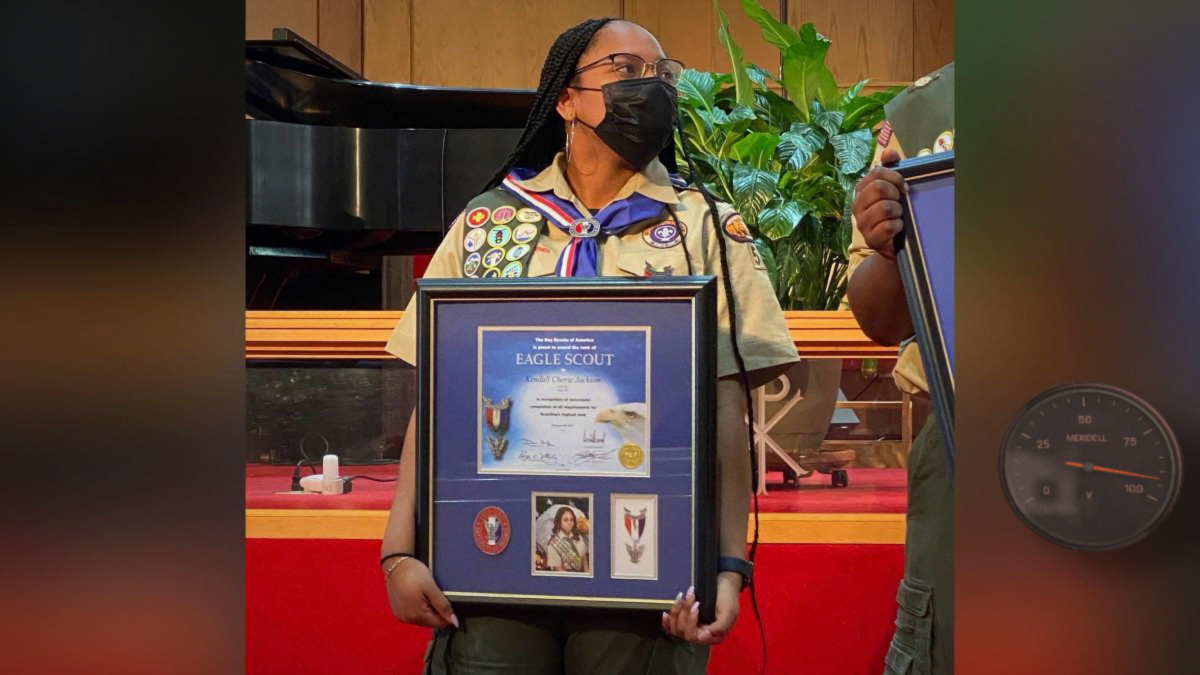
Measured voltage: 92.5 V
